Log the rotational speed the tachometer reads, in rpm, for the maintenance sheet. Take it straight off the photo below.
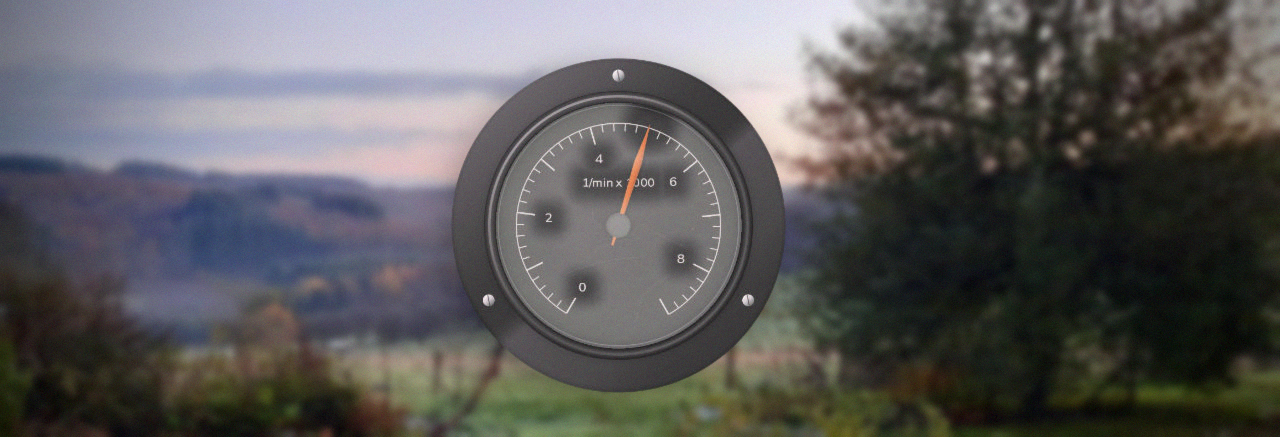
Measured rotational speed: 5000 rpm
